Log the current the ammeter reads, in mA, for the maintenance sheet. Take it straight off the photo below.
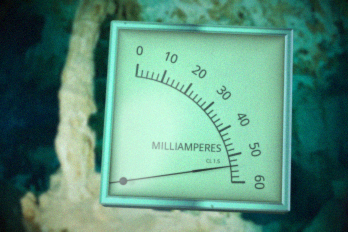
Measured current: 54 mA
